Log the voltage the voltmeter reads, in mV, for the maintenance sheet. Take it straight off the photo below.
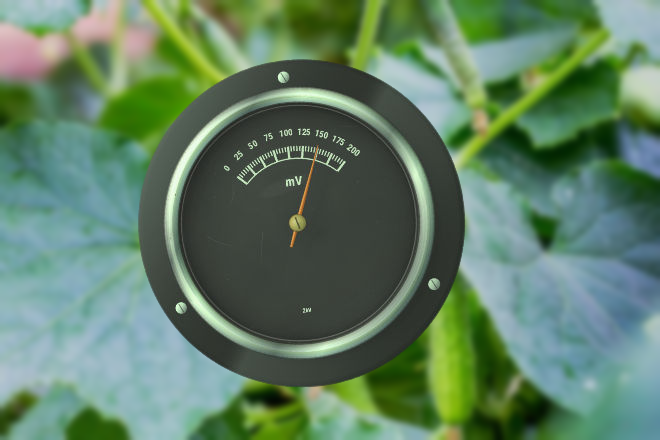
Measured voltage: 150 mV
